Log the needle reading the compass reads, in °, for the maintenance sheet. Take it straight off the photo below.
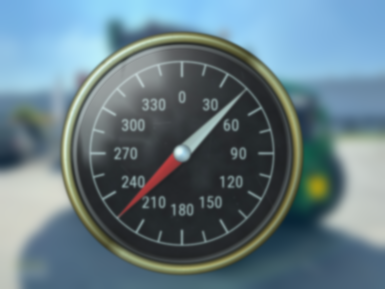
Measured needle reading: 225 °
